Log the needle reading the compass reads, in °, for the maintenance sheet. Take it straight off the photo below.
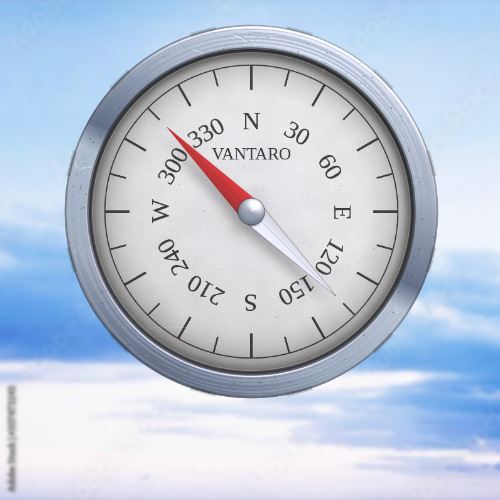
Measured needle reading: 315 °
